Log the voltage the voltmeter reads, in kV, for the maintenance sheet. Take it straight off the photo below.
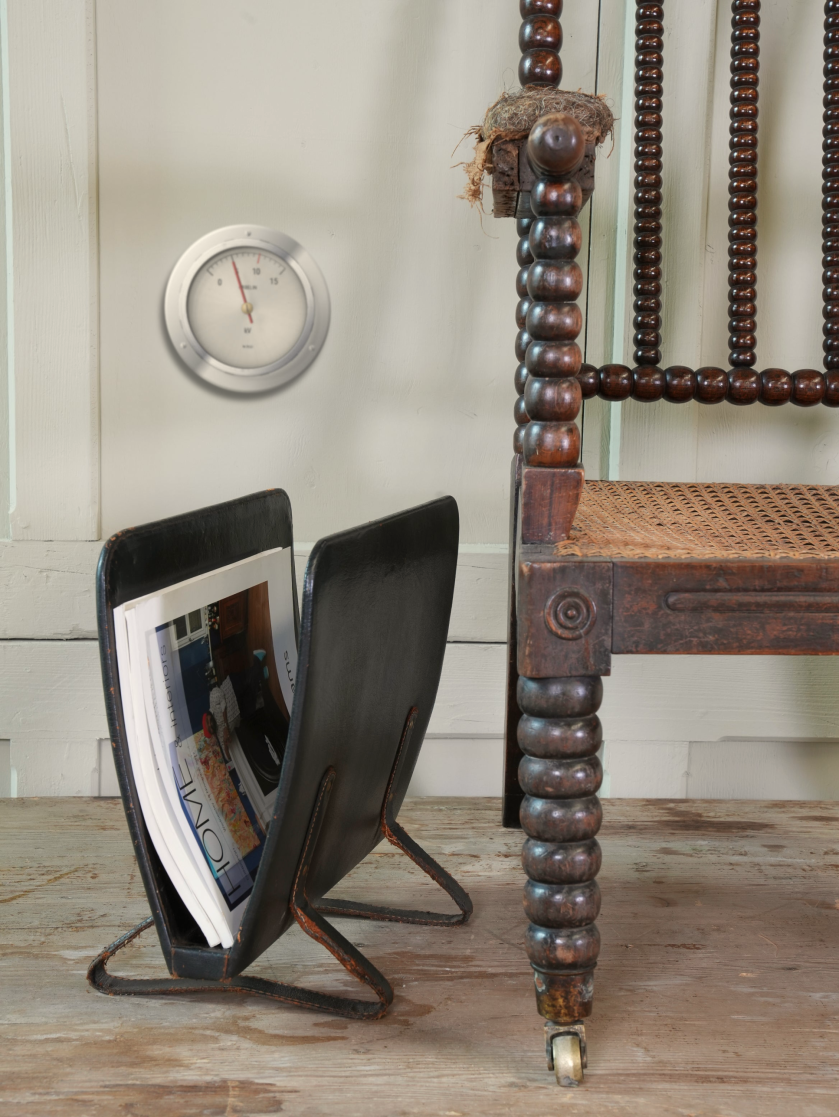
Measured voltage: 5 kV
